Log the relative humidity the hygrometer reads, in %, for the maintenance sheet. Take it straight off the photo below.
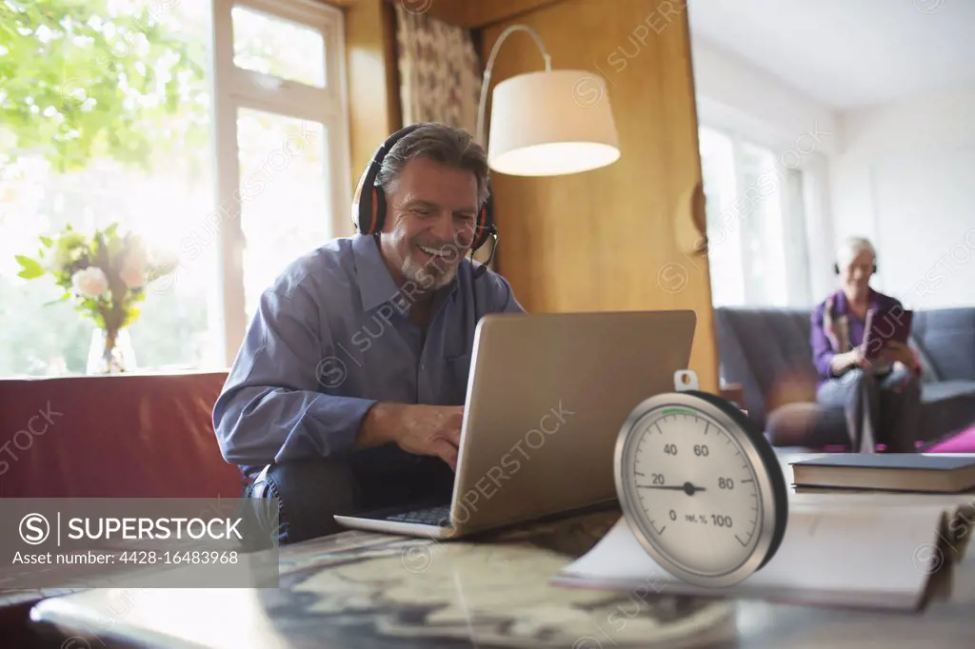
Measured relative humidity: 16 %
